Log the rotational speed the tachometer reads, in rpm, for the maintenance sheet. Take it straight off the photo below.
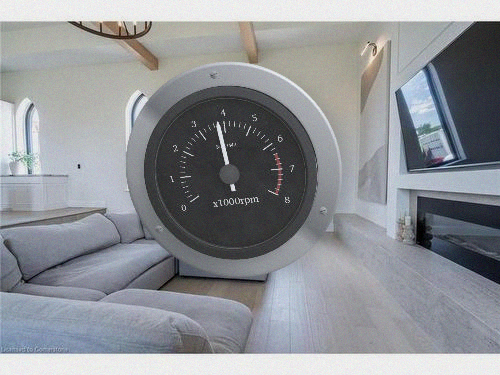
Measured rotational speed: 3800 rpm
